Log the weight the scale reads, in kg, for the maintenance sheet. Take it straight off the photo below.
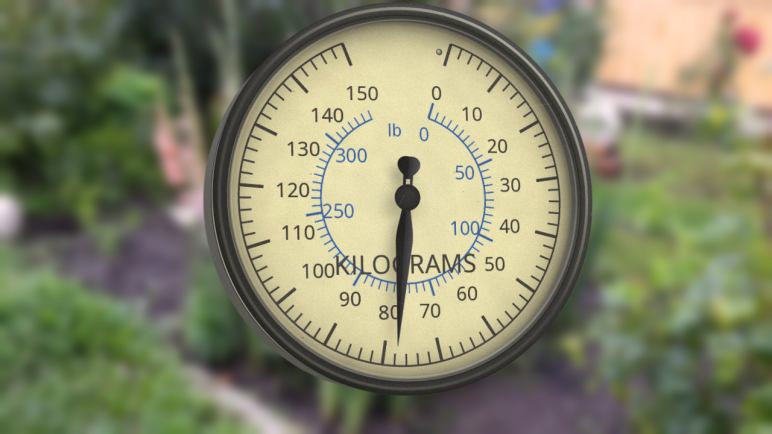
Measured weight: 78 kg
